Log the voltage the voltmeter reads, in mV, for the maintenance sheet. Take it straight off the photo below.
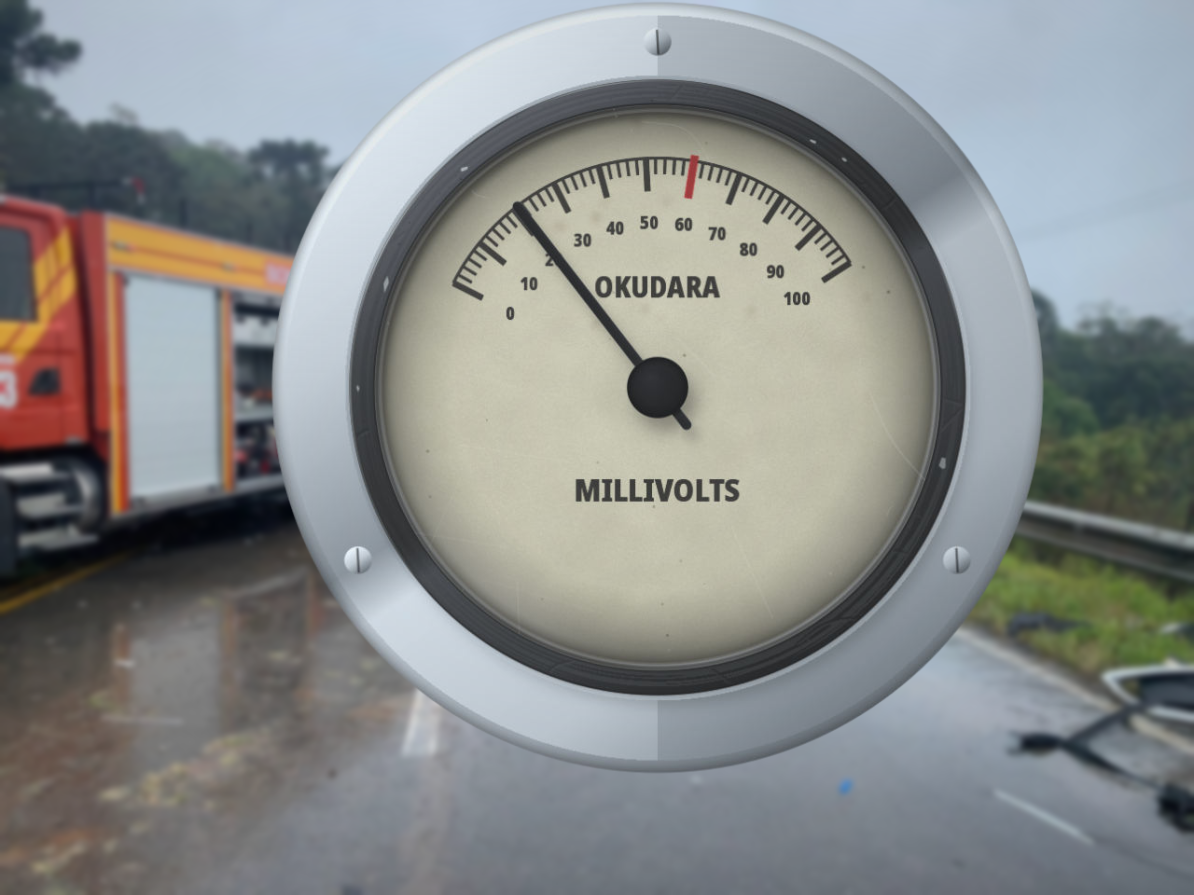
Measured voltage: 21 mV
